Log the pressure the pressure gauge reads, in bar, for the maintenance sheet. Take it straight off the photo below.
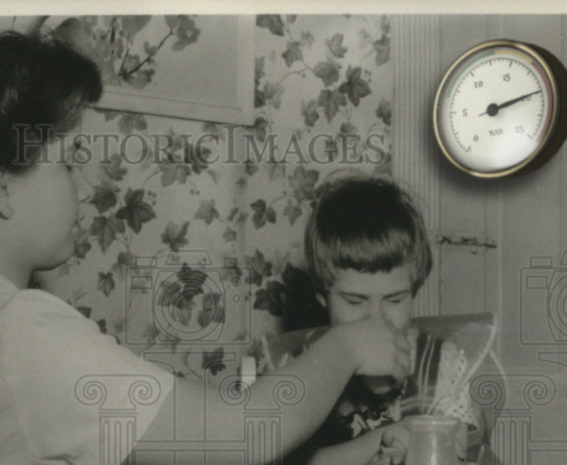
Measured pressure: 20 bar
